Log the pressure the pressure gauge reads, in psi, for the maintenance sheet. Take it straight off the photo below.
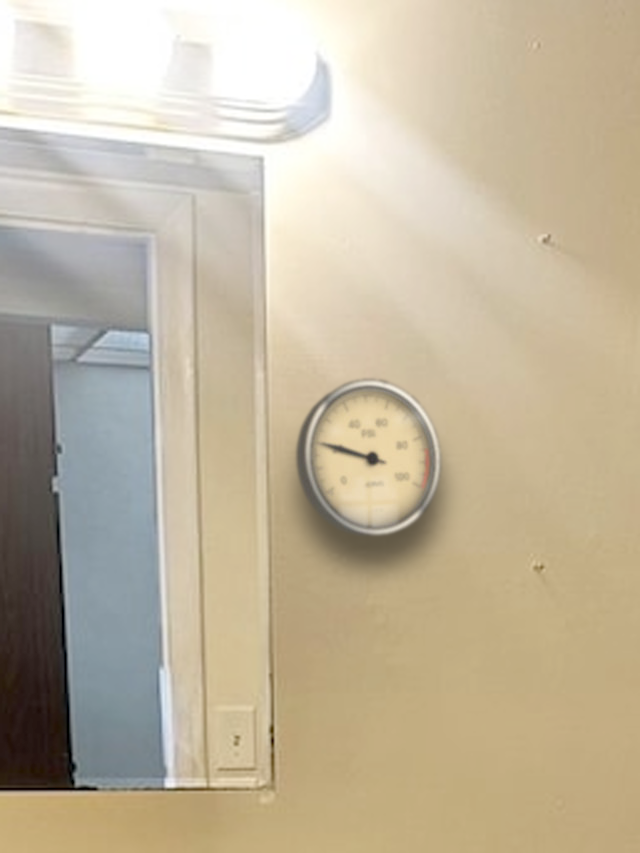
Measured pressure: 20 psi
